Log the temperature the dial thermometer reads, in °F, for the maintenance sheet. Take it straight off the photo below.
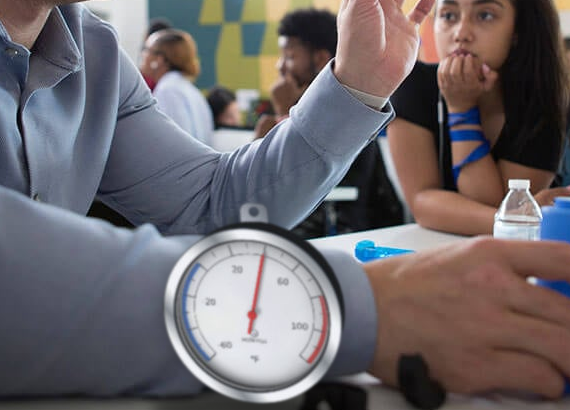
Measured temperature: 40 °F
